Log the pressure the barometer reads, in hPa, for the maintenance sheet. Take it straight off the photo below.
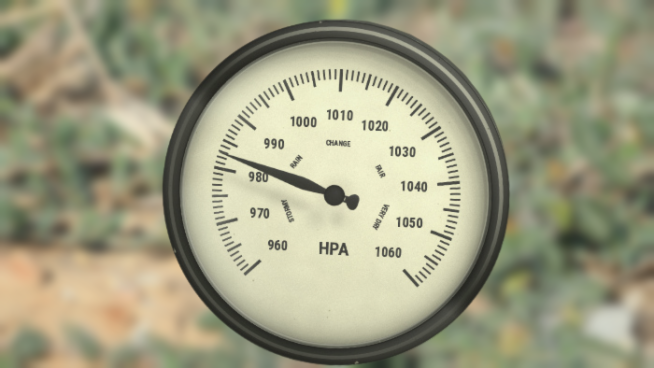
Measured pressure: 983 hPa
